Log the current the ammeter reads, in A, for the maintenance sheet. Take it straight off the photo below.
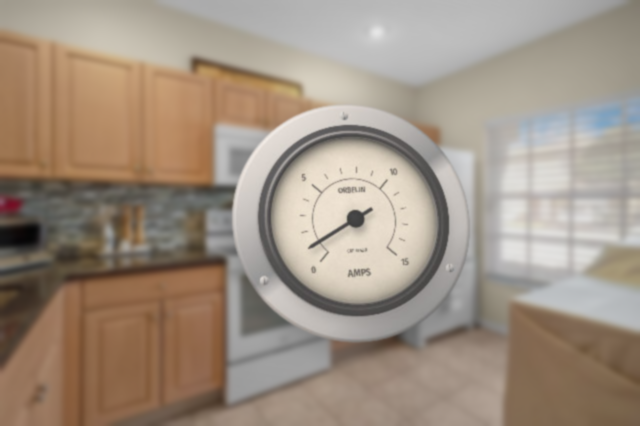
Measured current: 1 A
